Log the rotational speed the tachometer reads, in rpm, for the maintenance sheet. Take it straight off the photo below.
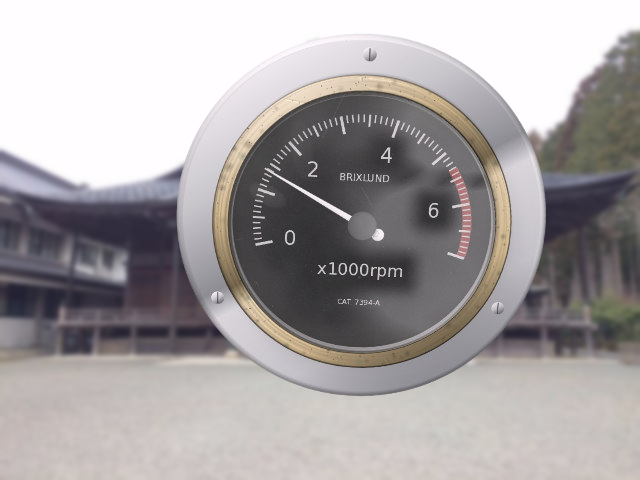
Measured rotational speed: 1400 rpm
